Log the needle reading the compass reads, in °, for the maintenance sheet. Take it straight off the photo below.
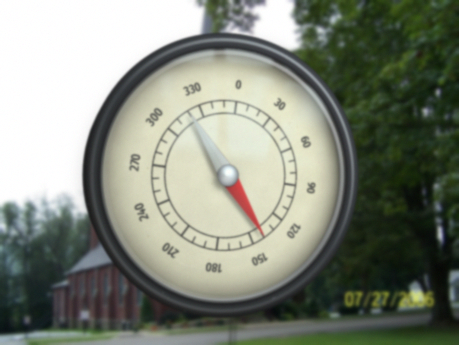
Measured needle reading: 140 °
